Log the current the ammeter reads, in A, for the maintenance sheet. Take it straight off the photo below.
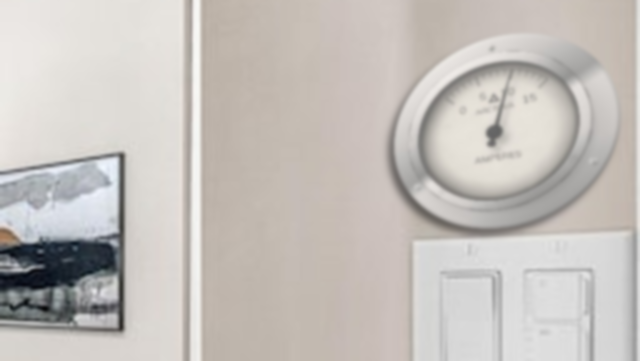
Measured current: 10 A
